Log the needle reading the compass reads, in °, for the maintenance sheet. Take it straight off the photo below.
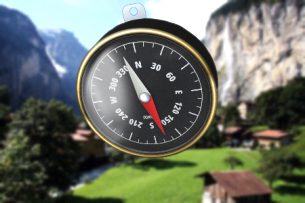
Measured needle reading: 165 °
